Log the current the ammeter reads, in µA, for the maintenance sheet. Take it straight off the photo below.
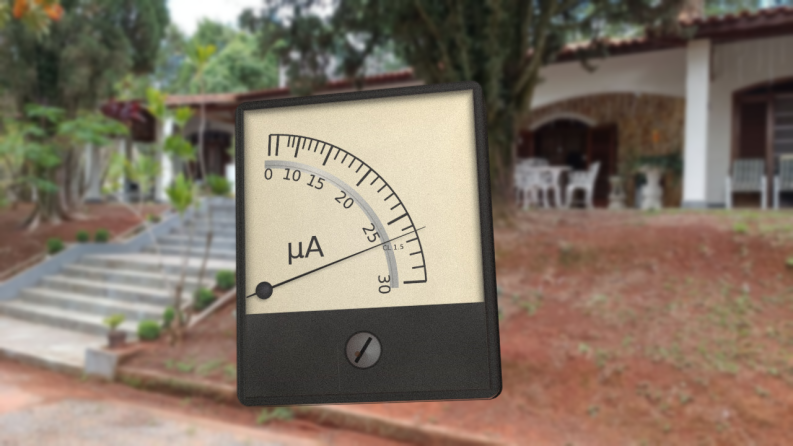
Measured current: 26.5 µA
